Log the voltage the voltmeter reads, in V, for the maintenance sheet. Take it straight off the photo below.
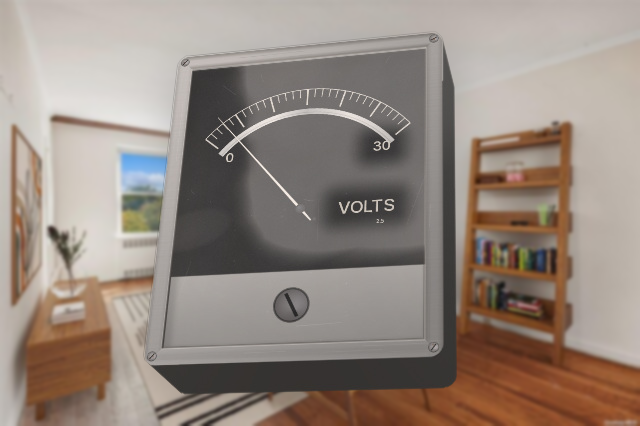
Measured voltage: 3 V
